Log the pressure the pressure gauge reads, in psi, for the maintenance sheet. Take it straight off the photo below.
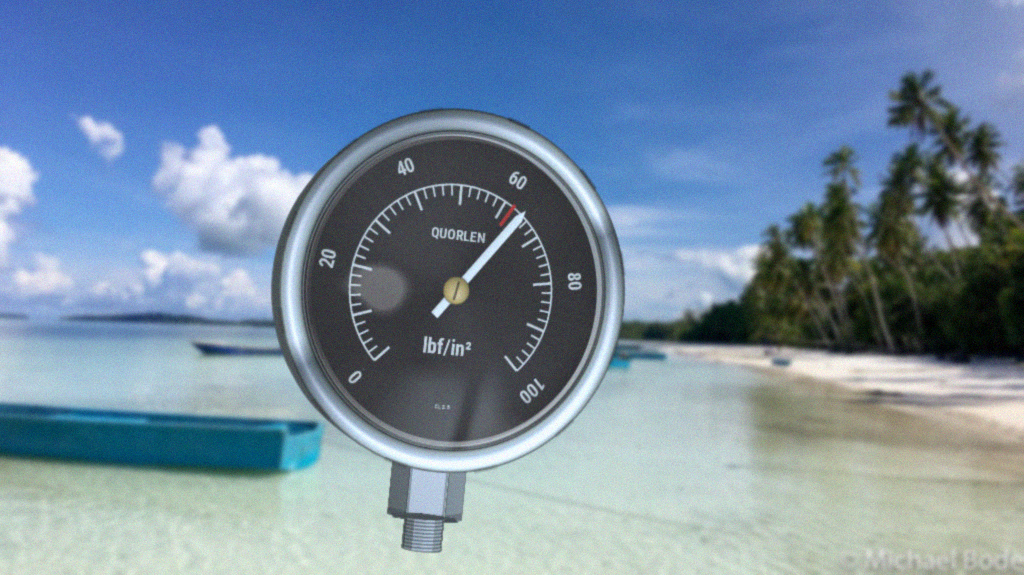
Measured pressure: 64 psi
